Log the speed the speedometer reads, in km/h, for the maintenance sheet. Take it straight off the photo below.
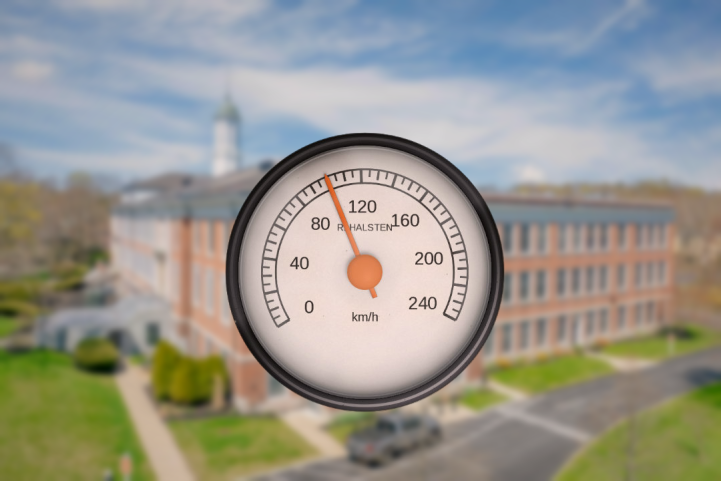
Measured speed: 100 km/h
